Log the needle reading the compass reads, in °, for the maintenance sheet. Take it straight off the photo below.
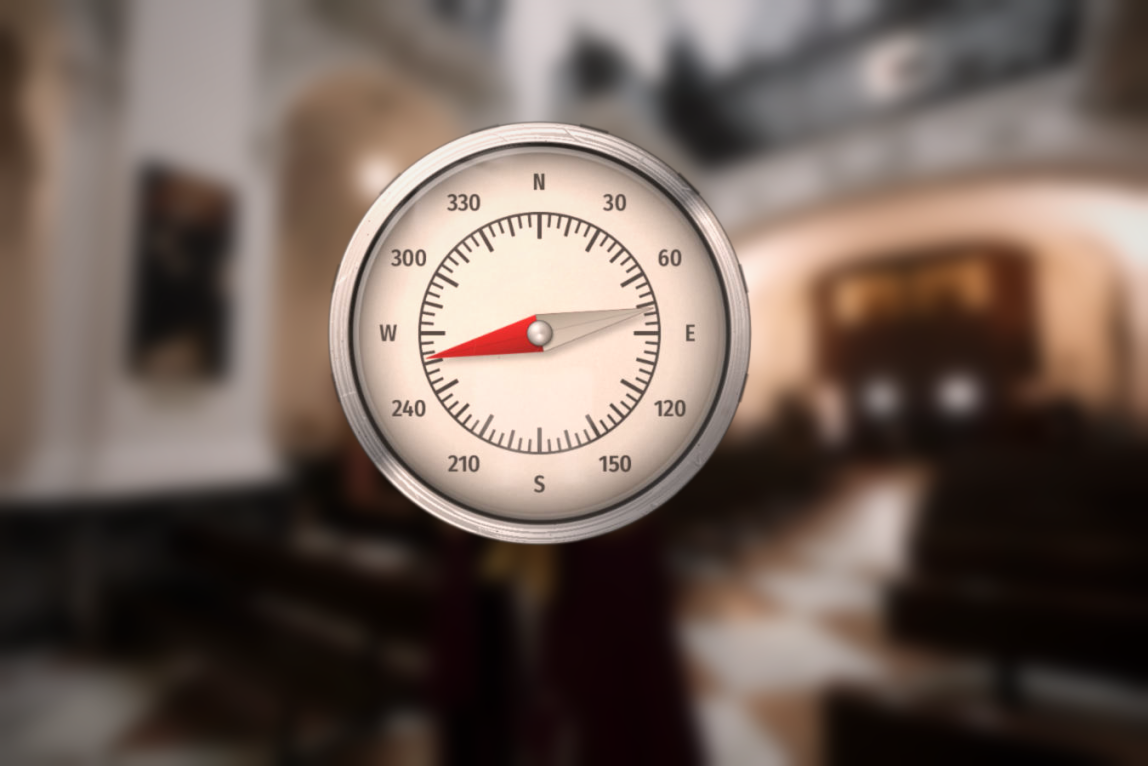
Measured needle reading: 257.5 °
